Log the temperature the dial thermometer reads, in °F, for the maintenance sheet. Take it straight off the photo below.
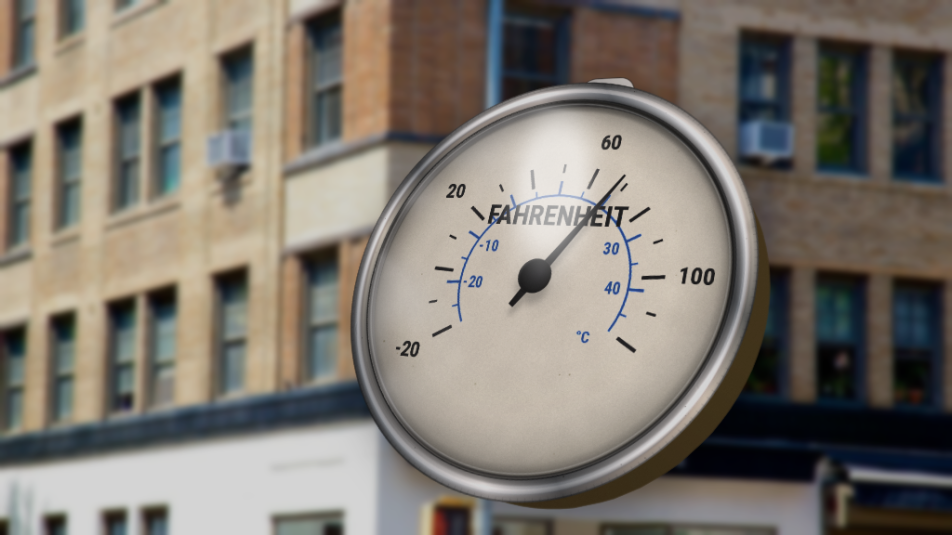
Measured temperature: 70 °F
